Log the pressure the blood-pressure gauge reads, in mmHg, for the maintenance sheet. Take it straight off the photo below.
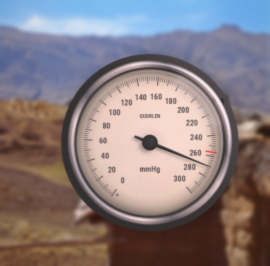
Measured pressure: 270 mmHg
